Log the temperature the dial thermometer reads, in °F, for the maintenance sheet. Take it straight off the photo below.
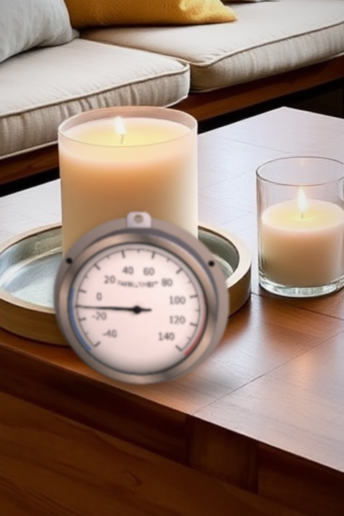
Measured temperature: -10 °F
